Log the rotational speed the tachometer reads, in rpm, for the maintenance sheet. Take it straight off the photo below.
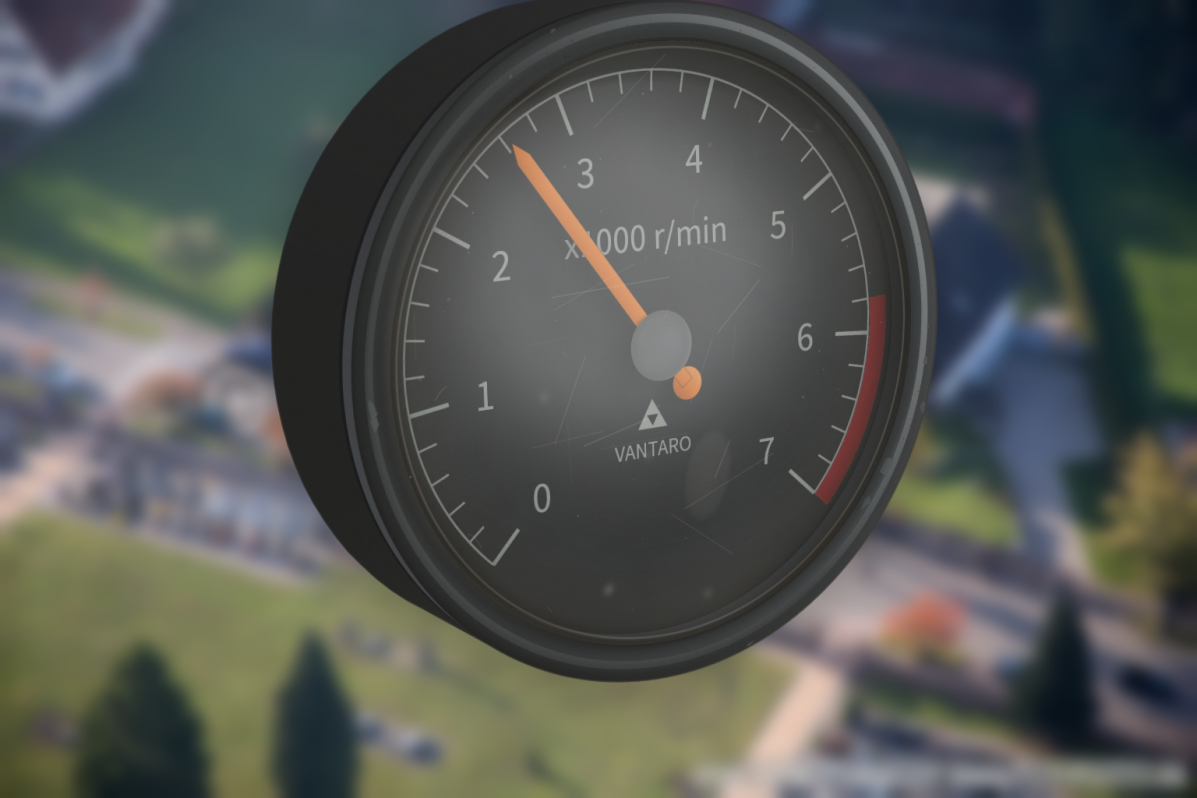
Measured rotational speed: 2600 rpm
